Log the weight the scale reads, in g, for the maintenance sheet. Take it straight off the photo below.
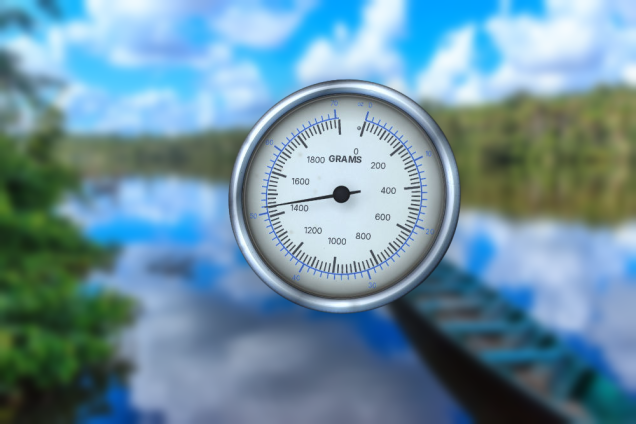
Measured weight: 1440 g
